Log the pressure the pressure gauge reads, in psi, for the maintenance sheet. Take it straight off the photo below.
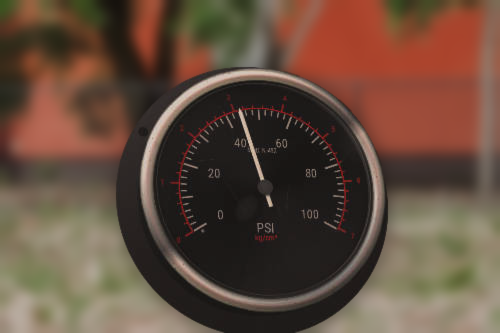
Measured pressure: 44 psi
